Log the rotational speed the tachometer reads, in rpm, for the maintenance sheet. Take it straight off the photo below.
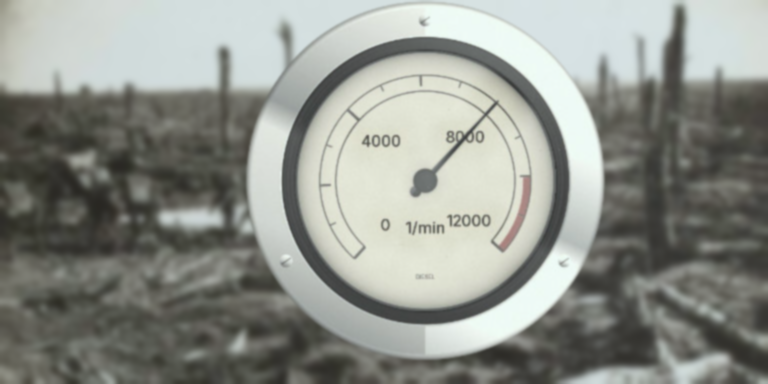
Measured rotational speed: 8000 rpm
